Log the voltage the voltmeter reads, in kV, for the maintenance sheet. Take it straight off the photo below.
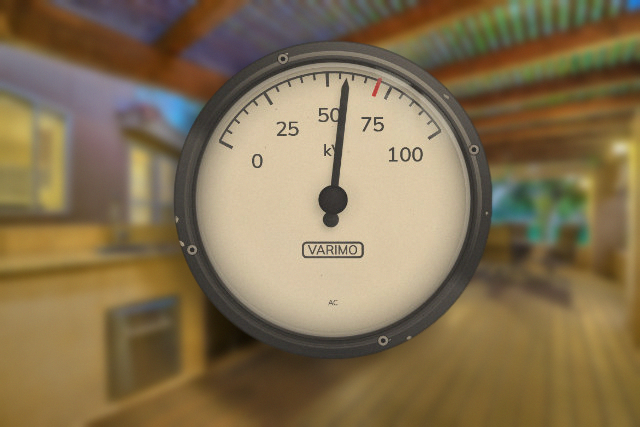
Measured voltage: 57.5 kV
